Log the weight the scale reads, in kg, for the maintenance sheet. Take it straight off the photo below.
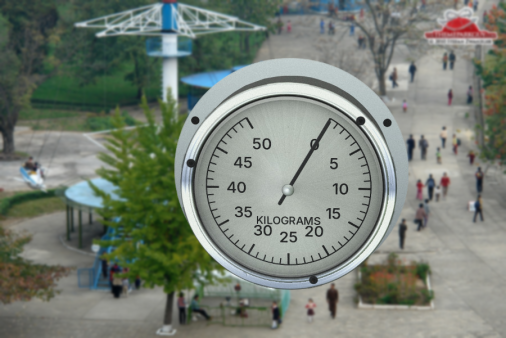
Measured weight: 0 kg
